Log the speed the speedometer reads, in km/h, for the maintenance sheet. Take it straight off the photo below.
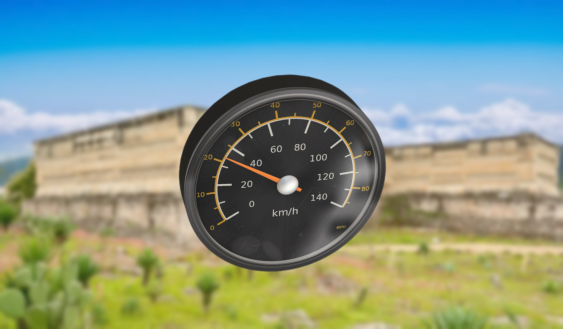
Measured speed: 35 km/h
